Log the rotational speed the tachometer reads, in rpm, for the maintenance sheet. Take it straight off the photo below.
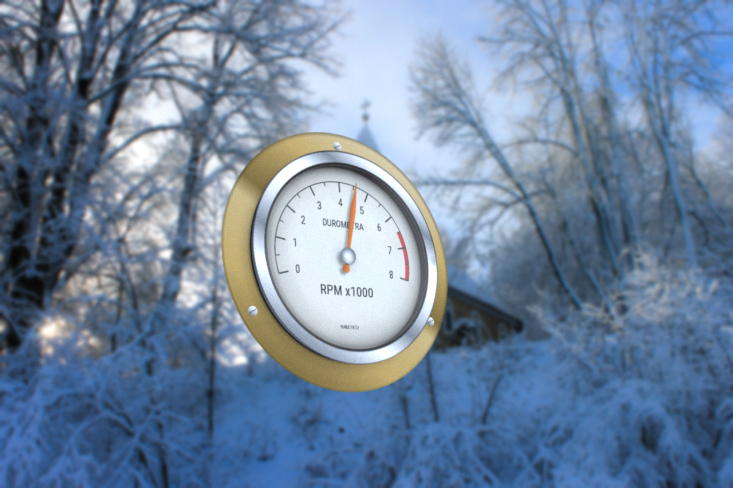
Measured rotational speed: 4500 rpm
